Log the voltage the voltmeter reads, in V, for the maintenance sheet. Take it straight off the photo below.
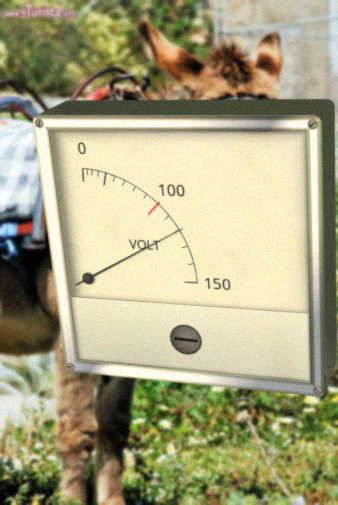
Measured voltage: 120 V
